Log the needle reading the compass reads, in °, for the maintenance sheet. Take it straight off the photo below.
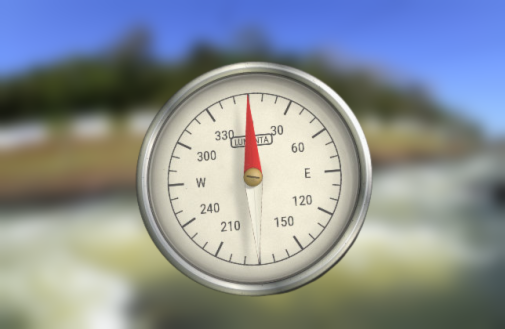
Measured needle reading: 0 °
